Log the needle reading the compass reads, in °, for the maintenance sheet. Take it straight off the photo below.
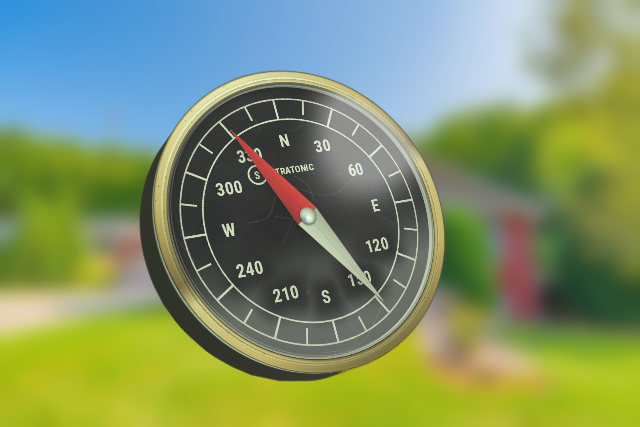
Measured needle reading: 330 °
